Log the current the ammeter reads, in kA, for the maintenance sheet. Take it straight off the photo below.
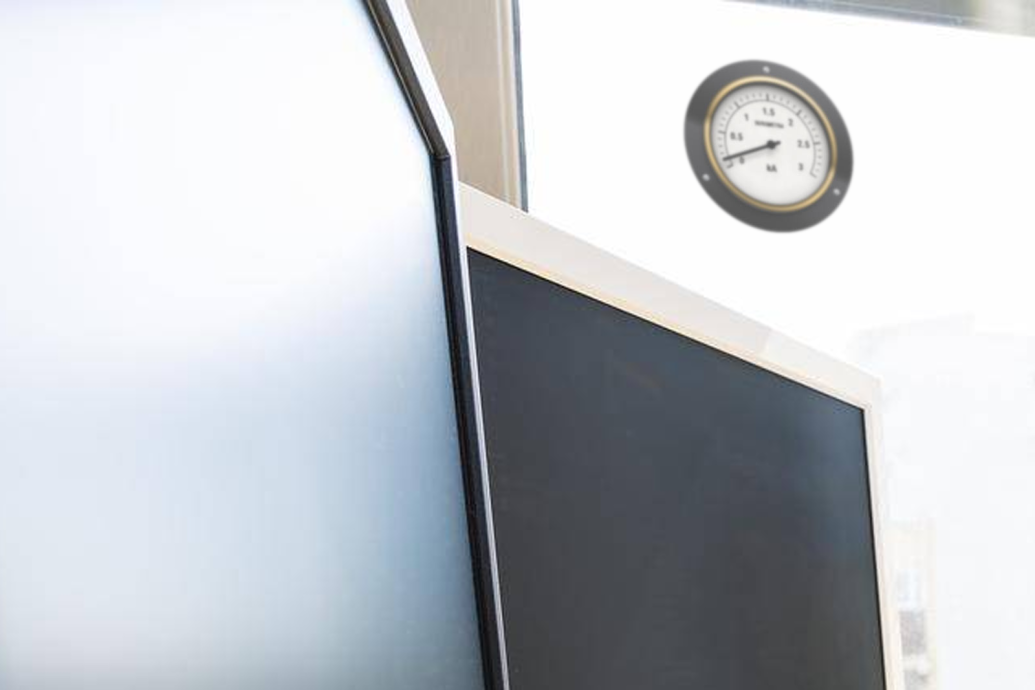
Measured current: 0.1 kA
